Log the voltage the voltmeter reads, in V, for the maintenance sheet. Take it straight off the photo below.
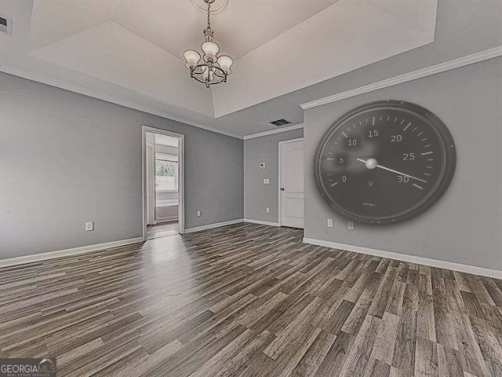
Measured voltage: 29 V
